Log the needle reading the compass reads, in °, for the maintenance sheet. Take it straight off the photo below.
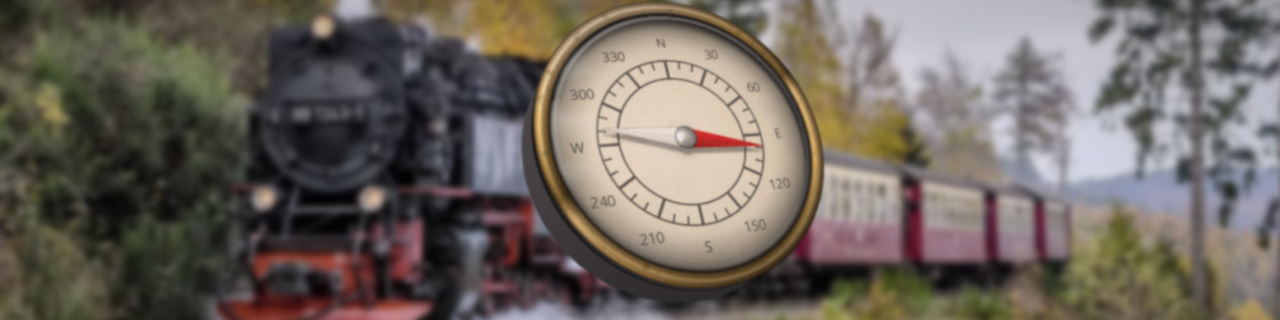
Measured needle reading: 100 °
